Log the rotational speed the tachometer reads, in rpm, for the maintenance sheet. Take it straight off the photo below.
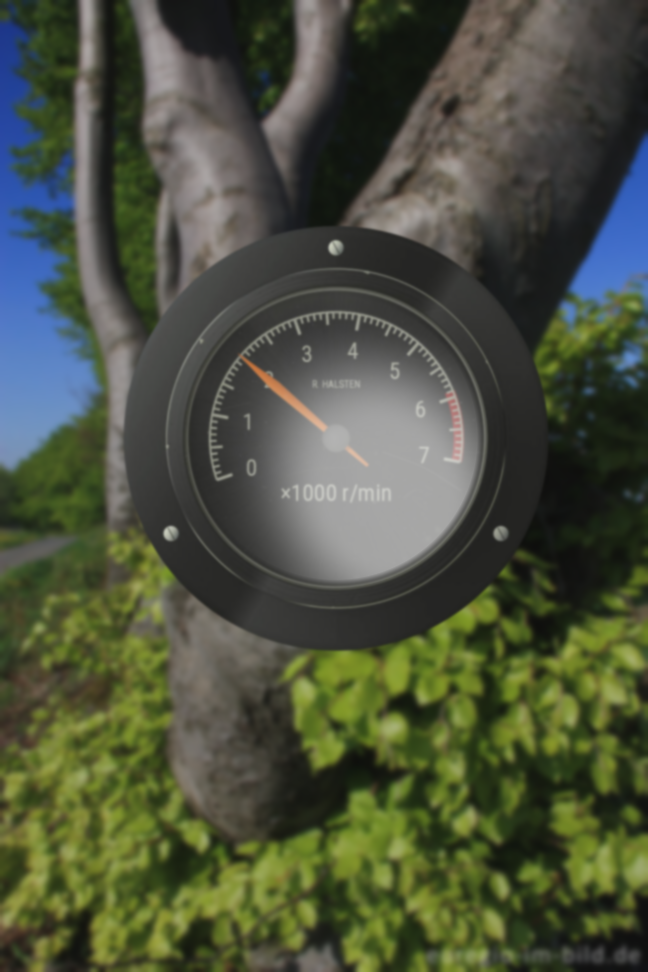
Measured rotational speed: 2000 rpm
